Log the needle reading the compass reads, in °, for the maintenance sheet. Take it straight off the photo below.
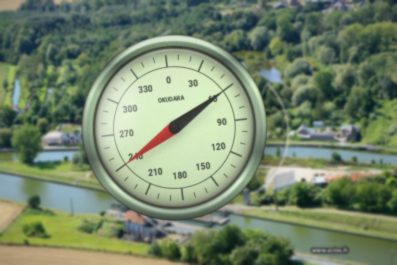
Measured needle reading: 240 °
